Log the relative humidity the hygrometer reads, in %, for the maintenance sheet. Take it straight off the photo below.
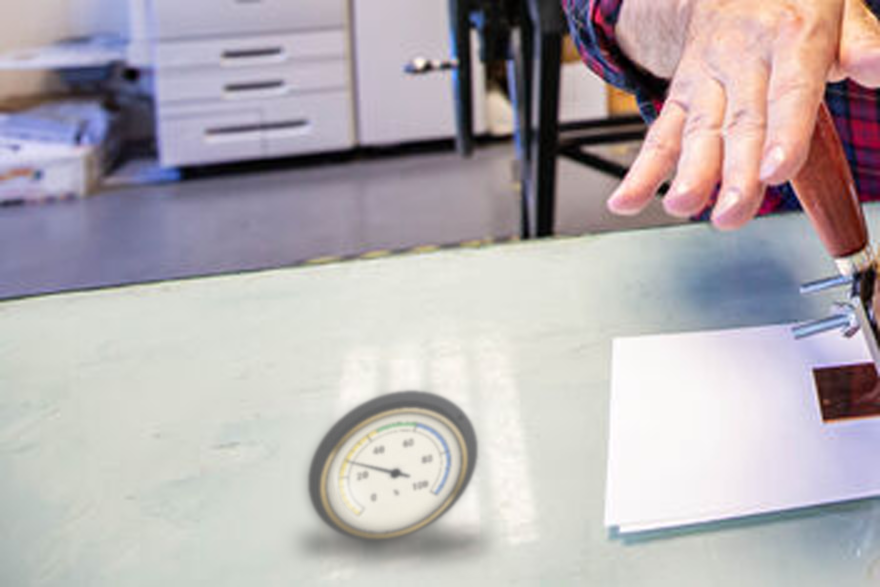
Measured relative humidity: 28 %
